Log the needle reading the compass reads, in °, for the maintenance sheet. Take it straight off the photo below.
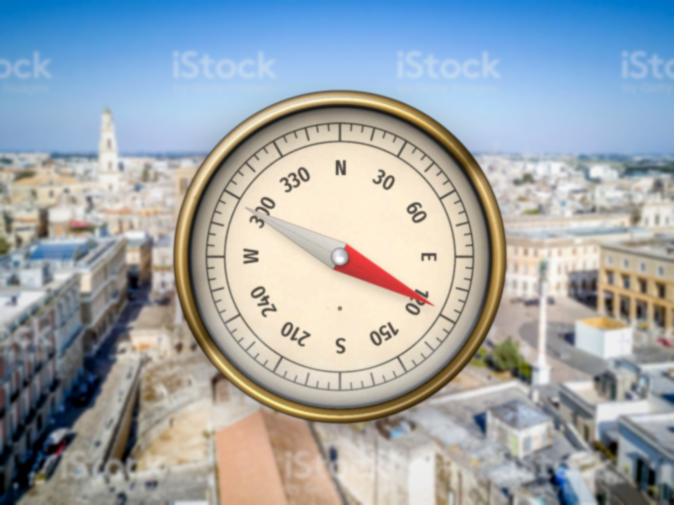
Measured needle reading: 117.5 °
